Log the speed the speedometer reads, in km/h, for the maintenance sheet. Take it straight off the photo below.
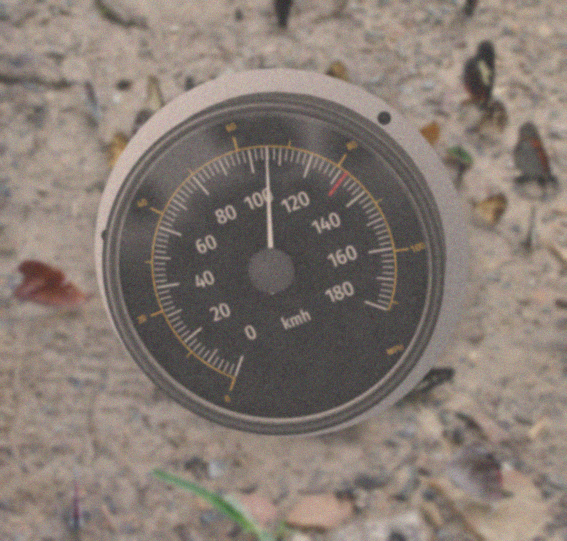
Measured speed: 106 km/h
